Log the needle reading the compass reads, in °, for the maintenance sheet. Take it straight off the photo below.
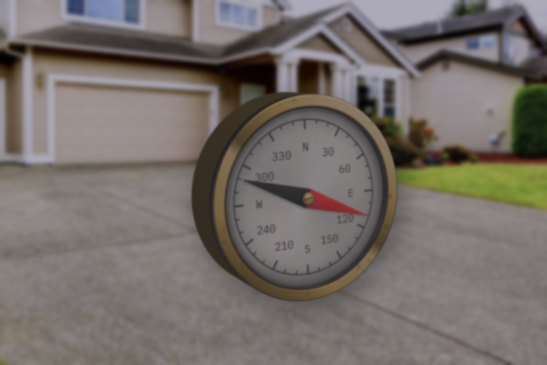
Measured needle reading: 110 °
